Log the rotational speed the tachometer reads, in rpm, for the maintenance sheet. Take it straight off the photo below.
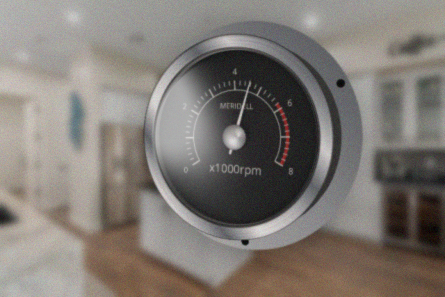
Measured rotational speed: 4600 rpm
